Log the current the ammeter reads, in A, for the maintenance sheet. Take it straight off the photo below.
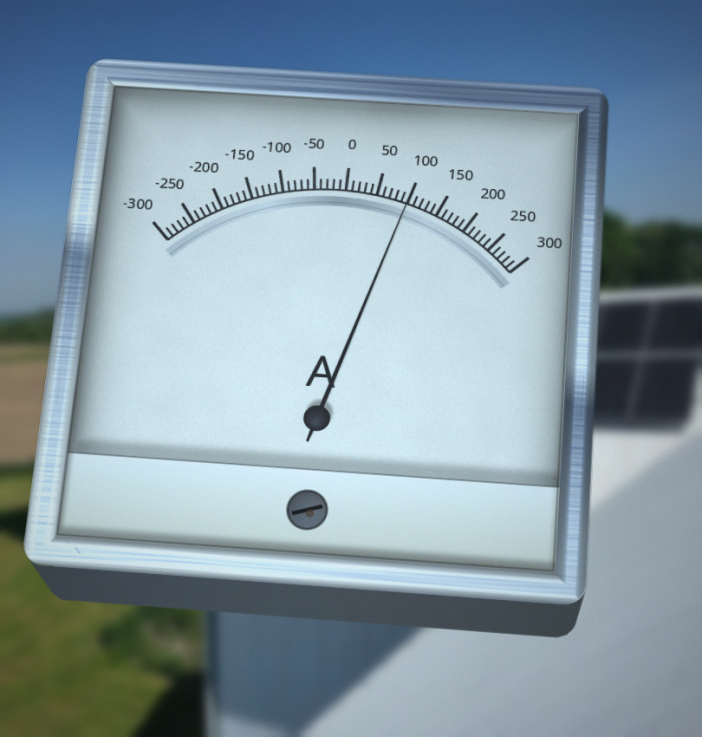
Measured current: 100 A
